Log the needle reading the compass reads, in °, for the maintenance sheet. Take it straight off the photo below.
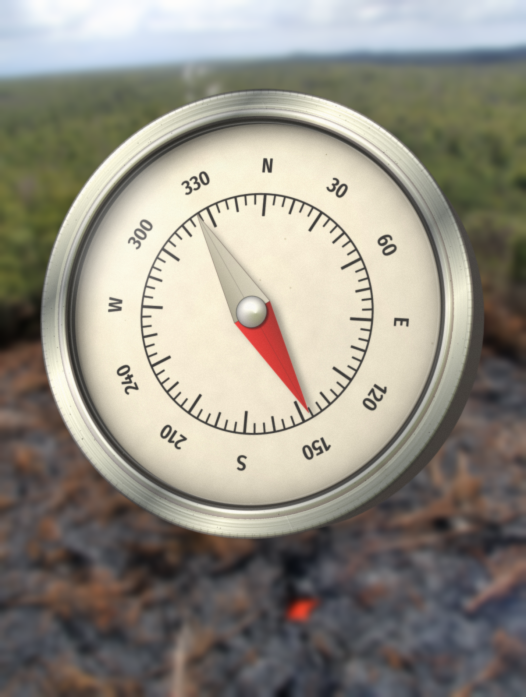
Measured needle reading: 145 °
